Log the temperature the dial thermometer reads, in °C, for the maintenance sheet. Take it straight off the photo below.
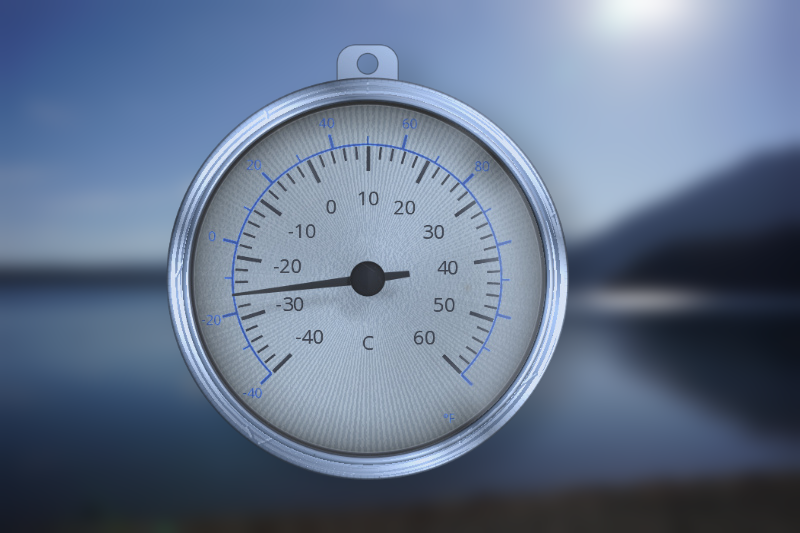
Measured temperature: -26 °C
